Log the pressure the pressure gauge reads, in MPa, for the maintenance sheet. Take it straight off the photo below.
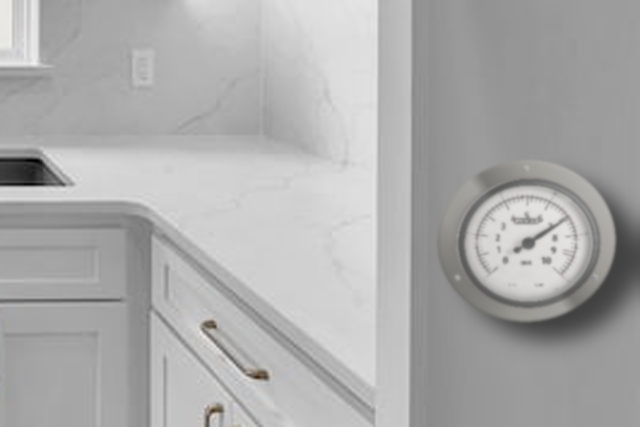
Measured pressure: 7 MPa
